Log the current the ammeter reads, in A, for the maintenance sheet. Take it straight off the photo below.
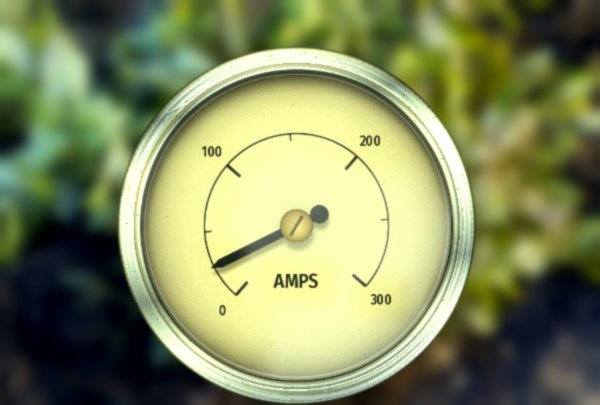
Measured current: 25 A
